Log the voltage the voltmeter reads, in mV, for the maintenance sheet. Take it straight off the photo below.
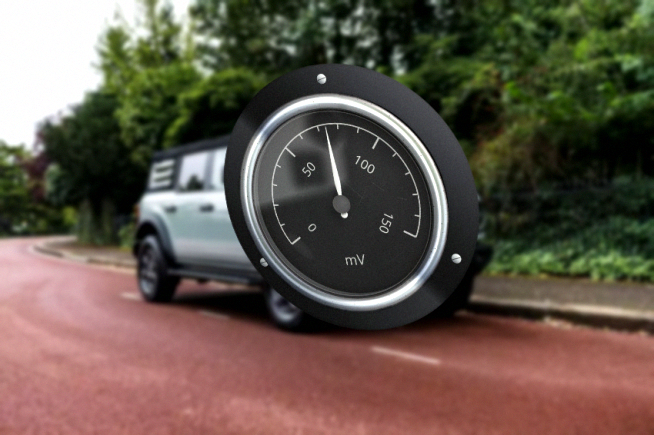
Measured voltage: 75 mV
